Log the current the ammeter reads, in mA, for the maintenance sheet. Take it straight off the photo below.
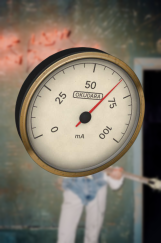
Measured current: 65 mA
